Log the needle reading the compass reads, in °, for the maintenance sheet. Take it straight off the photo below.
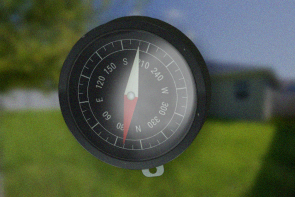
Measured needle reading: 20 °
